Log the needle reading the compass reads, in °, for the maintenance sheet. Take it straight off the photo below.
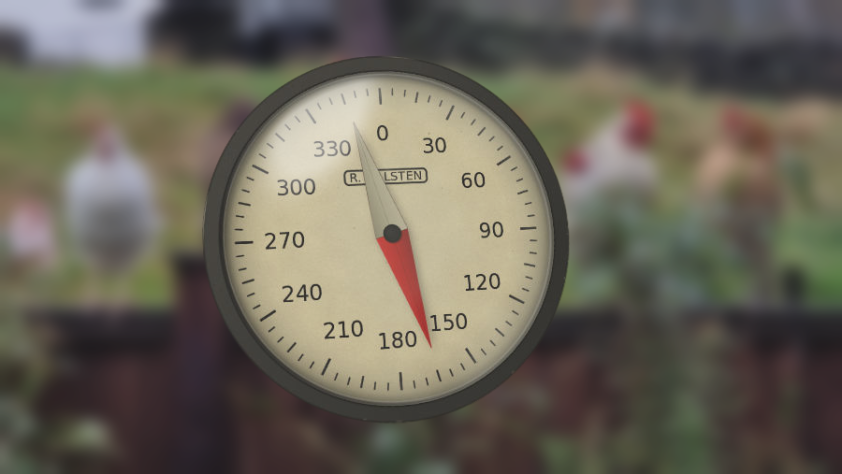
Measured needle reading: 165 °
